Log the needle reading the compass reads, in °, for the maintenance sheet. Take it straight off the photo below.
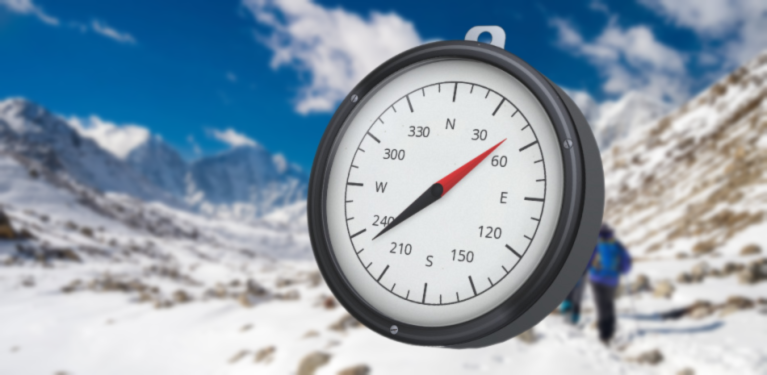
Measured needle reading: 50 °
